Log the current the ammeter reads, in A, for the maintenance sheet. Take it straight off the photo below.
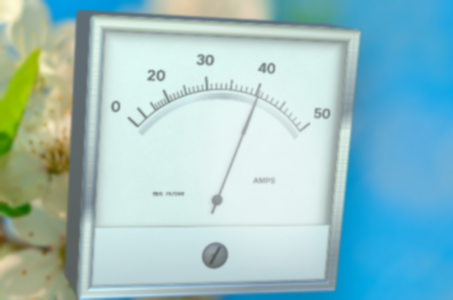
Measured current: 40 A
